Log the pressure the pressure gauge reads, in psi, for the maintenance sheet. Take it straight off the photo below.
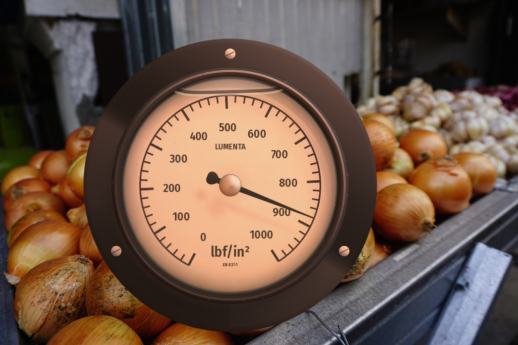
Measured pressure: 880 psi
